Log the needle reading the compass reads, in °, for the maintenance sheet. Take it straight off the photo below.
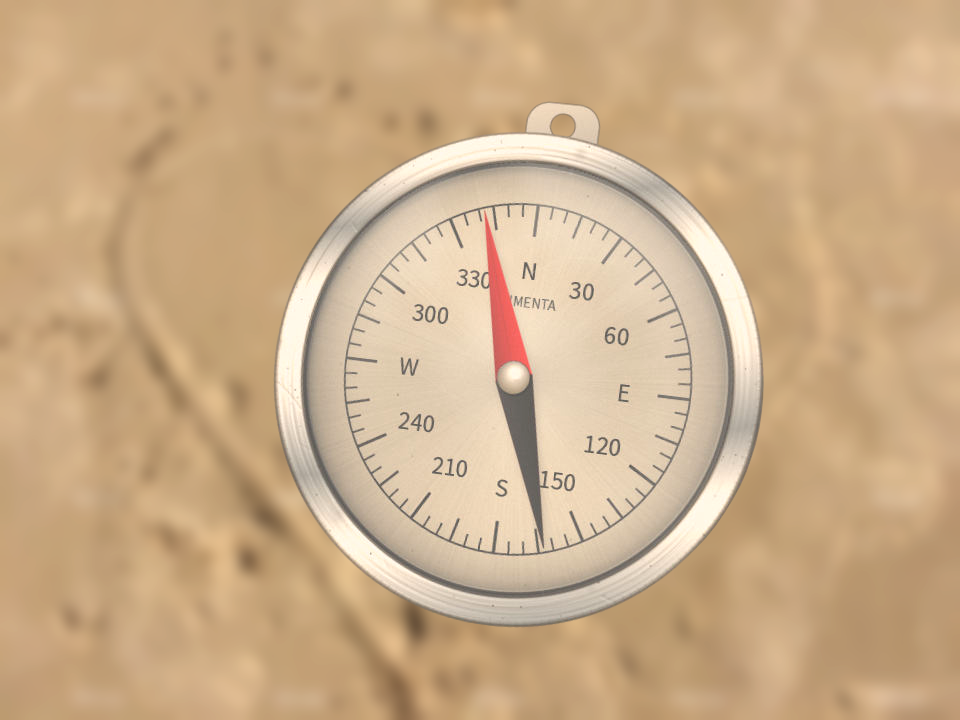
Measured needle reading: 342.5 °
